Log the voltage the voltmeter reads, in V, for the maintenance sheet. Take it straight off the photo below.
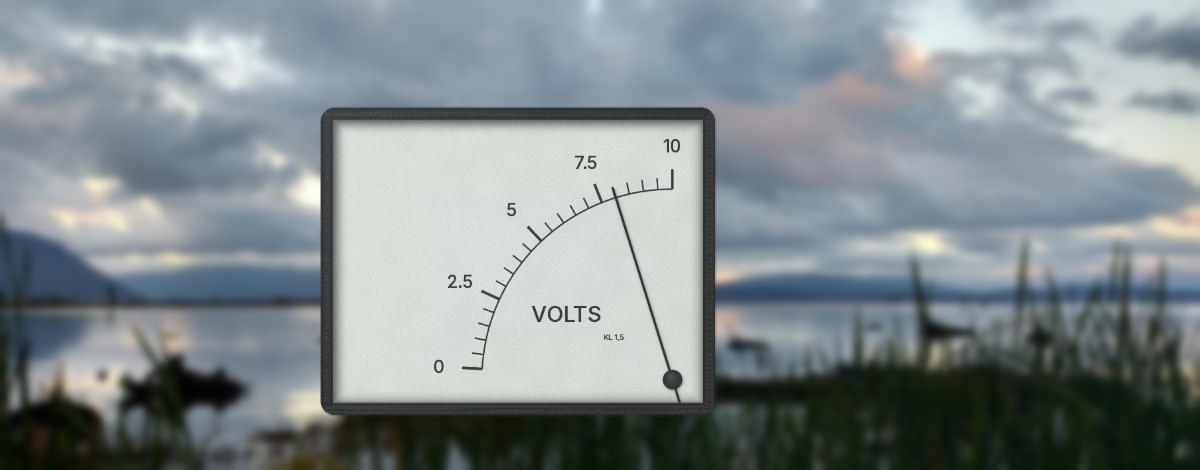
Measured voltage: 8 V
